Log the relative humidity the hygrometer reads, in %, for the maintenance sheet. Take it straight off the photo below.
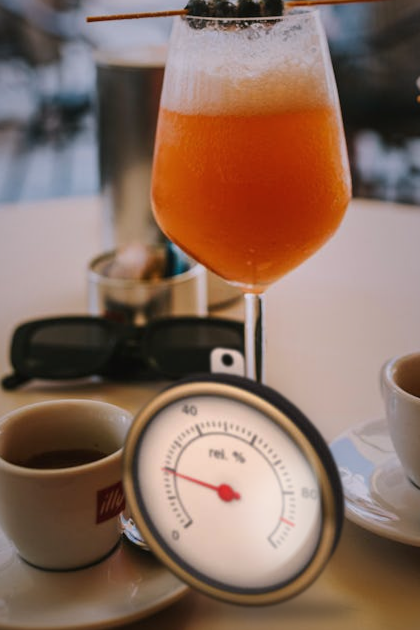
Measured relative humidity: 20 %
